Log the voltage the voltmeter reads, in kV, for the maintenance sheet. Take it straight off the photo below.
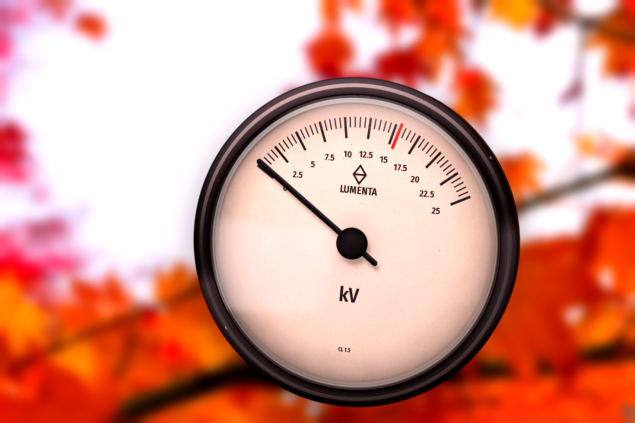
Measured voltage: 0.5 kV
